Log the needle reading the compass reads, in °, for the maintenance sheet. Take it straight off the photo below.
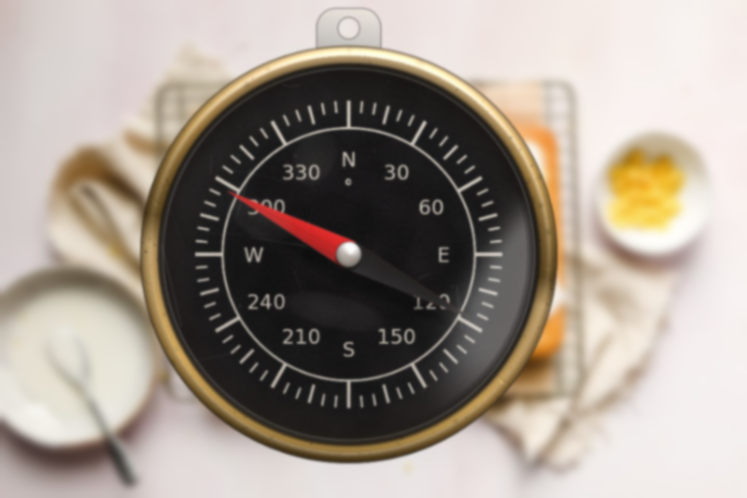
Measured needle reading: 297.5 °
